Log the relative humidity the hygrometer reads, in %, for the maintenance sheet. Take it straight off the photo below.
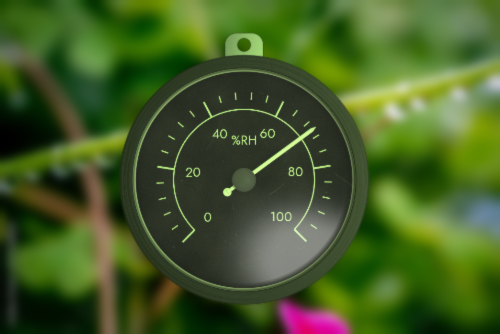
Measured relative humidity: 70 %
